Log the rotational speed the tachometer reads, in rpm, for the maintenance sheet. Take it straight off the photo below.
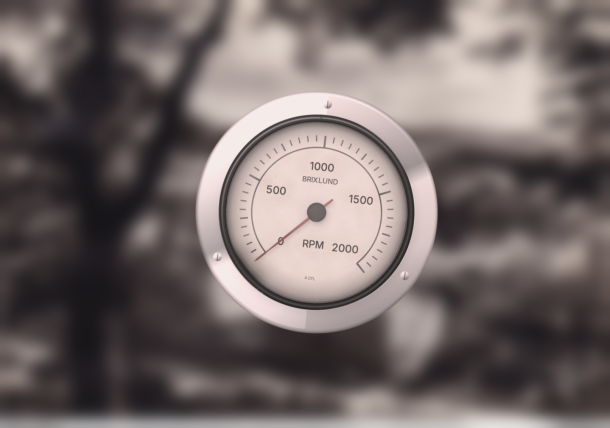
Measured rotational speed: 0 rpm
